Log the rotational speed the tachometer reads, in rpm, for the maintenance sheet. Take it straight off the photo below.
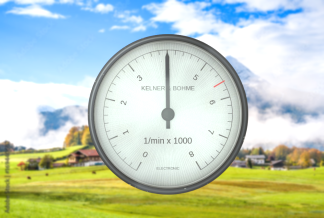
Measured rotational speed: 4000 rpm
